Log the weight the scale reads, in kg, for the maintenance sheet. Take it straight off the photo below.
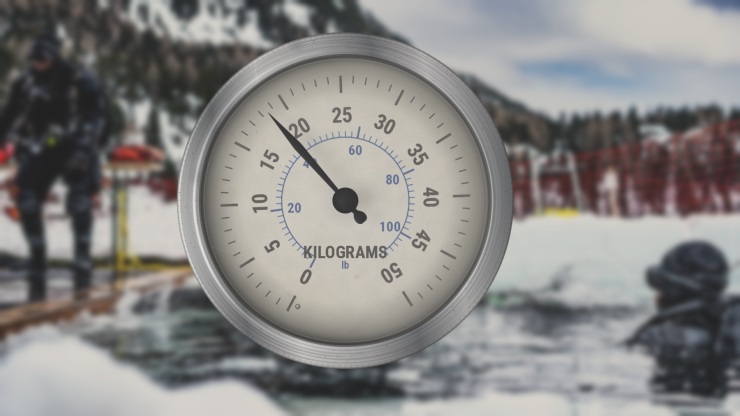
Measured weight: 18.5 kg
